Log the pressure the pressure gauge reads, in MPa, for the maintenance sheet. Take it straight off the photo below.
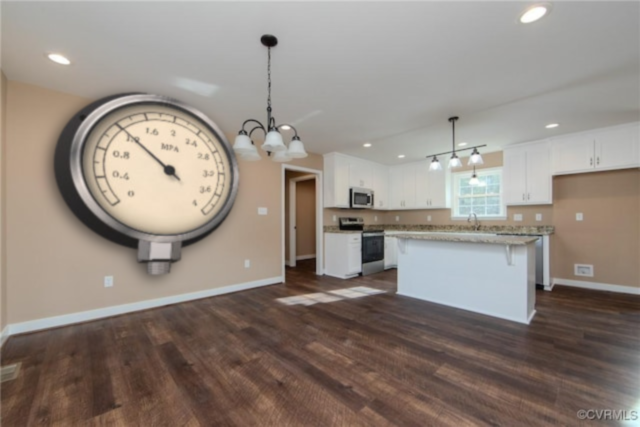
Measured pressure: 1.2 MPa
